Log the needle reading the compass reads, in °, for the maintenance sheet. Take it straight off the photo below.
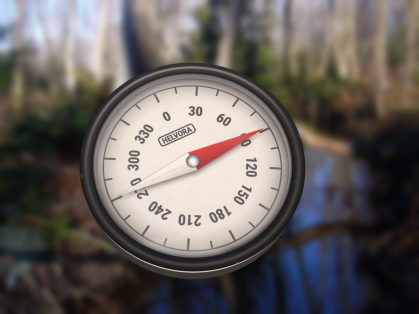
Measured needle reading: 90 °
